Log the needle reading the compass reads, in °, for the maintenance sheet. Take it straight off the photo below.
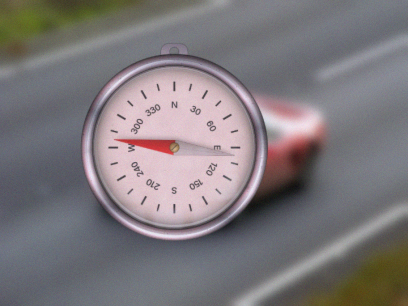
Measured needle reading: 277.5 °
